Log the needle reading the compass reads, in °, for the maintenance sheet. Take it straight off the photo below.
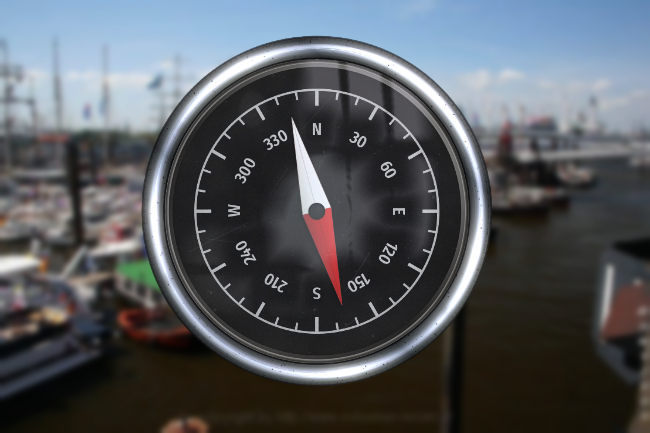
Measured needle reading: 165 °
